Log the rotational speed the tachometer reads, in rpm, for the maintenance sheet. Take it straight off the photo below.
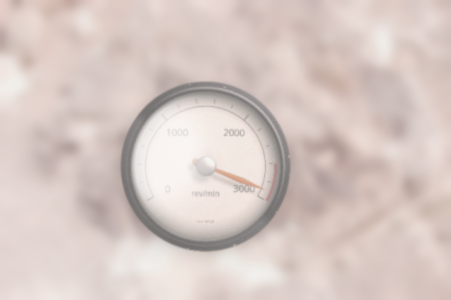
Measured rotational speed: 2900 rpm
